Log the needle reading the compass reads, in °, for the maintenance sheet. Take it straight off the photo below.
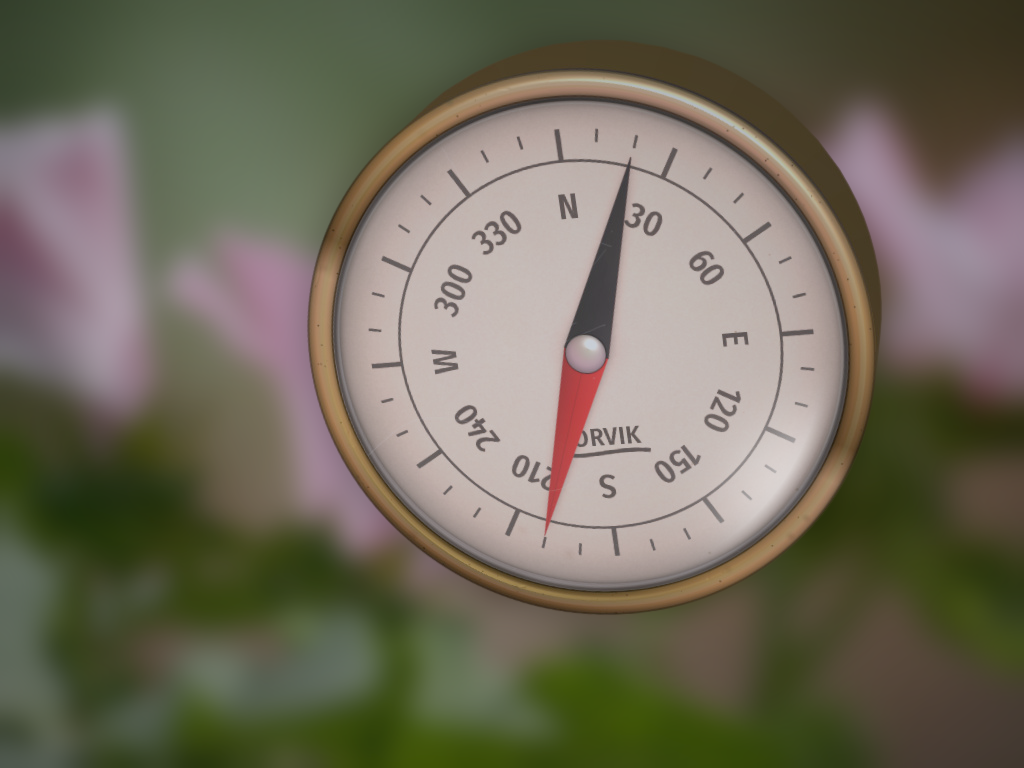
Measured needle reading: 200 °
